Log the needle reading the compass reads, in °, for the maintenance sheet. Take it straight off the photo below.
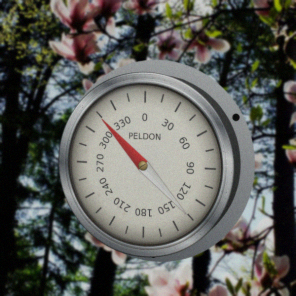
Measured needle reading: 315 °
